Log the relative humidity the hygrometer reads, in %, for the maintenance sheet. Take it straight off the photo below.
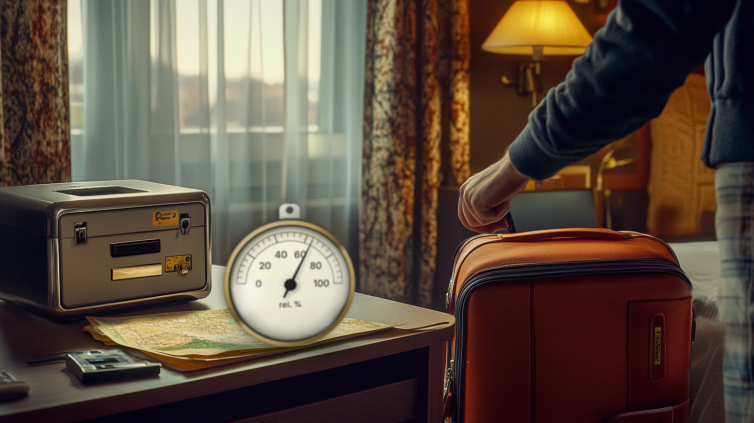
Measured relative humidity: 64 %
